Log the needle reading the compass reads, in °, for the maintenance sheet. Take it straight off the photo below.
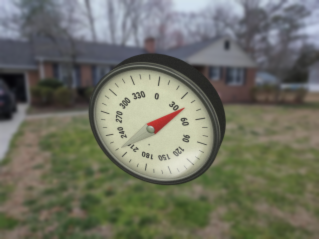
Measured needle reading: 40 °
